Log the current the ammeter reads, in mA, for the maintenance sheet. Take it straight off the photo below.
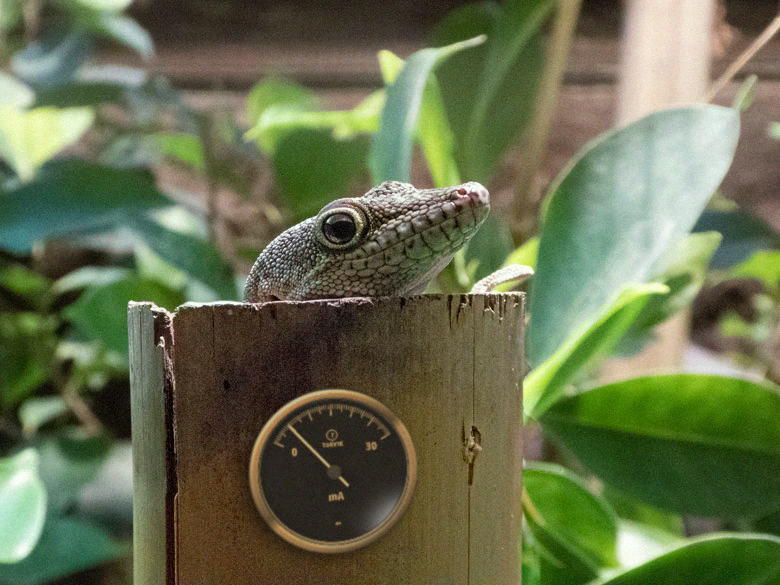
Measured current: 5 mA
